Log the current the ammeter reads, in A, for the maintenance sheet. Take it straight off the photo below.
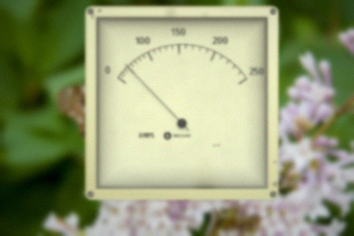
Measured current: 50 A
